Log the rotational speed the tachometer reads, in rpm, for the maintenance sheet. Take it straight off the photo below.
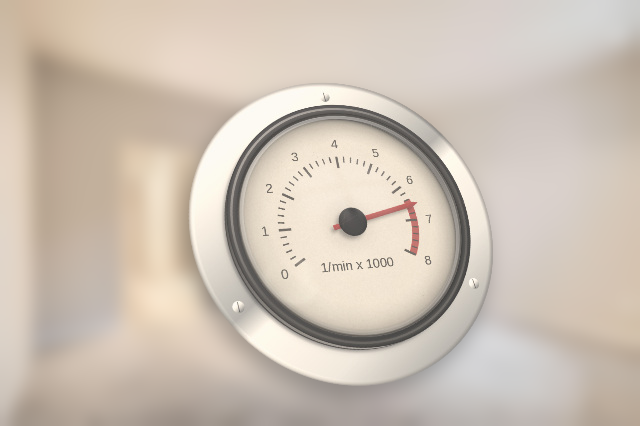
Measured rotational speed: 6600 rpm
